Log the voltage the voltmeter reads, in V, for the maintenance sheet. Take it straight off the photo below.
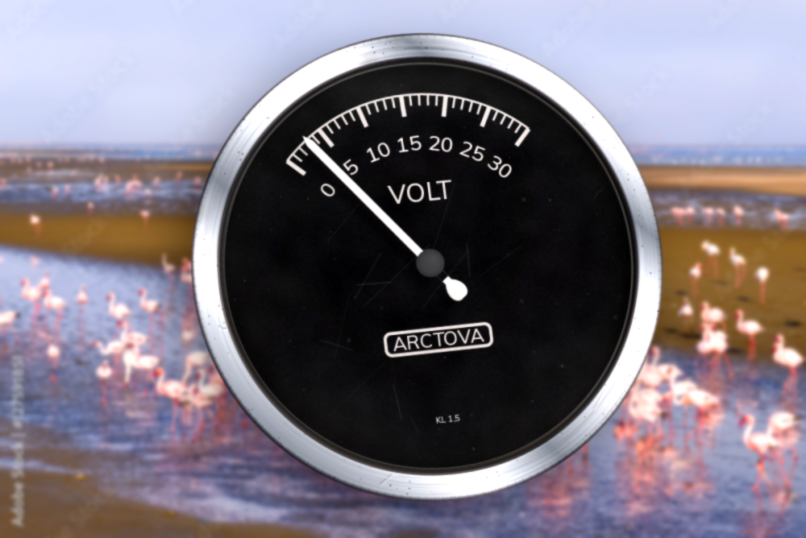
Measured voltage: 3 V
